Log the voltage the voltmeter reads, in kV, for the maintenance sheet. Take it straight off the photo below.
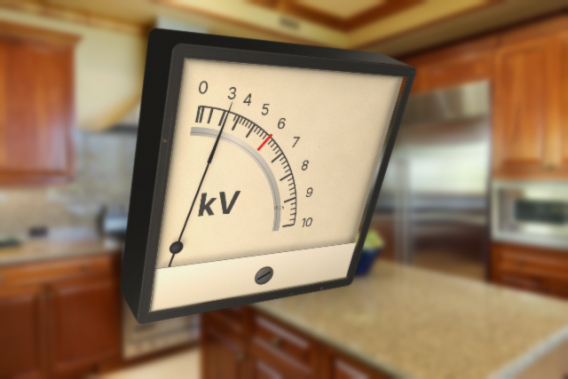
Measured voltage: 3 kV
